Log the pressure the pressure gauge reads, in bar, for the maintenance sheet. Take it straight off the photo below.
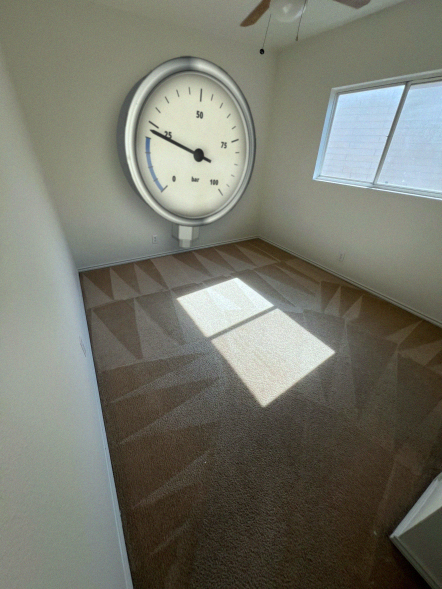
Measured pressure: 22.5 bar
